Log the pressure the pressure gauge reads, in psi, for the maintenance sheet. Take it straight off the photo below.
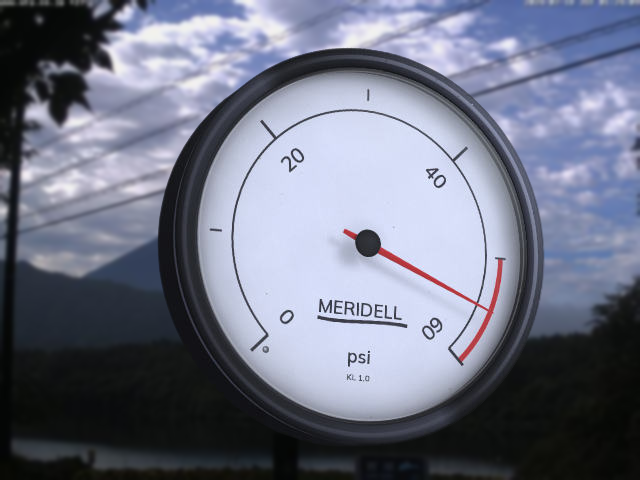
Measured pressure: 55 psi
